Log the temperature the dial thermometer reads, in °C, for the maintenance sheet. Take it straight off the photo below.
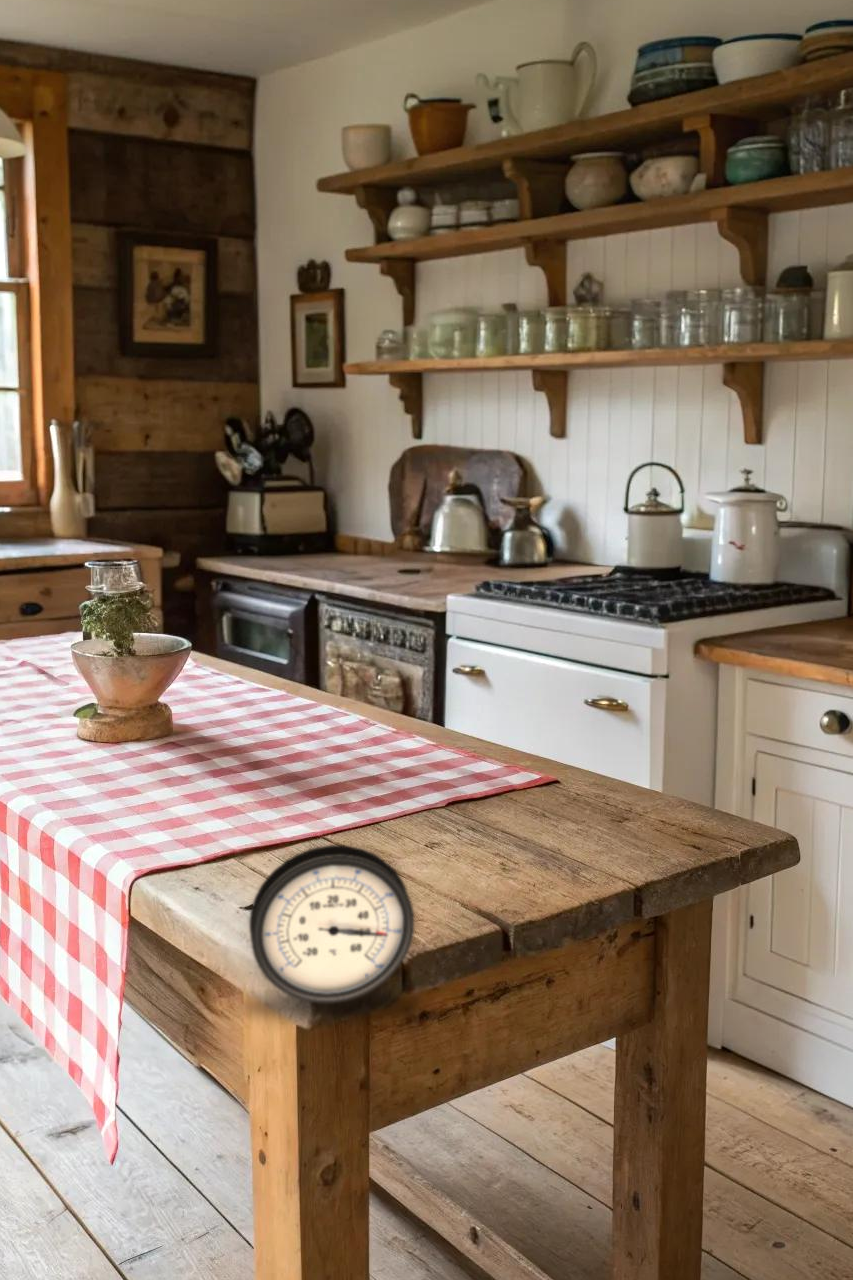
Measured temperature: 50 °C
